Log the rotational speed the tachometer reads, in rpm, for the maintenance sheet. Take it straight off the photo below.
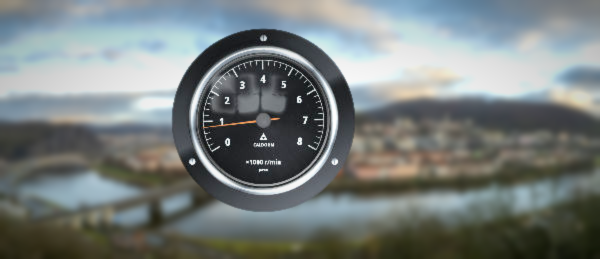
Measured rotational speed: 800 rpm
